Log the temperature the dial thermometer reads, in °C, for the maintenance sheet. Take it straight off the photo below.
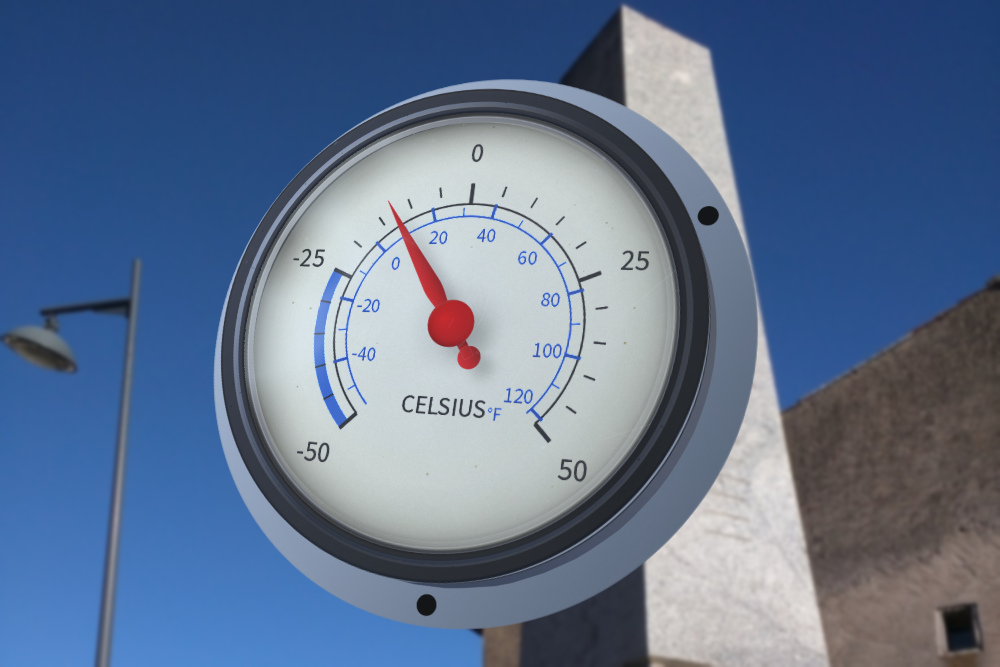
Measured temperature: -12.5 °C
